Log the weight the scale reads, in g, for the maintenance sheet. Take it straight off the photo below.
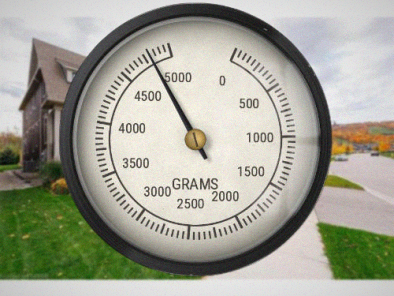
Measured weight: 4800 g
